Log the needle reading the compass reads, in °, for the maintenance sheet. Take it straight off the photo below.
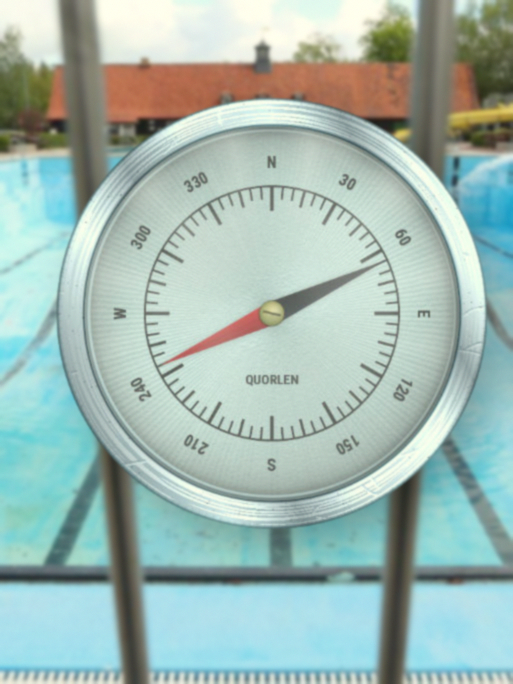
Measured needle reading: 245 °
